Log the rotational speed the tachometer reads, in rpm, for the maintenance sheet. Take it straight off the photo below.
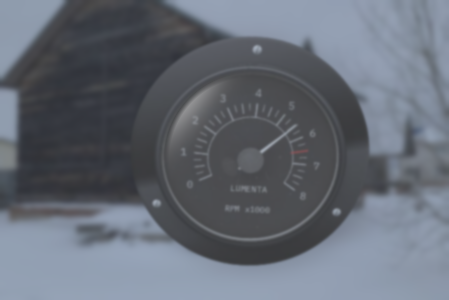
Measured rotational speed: 5500 rpm
